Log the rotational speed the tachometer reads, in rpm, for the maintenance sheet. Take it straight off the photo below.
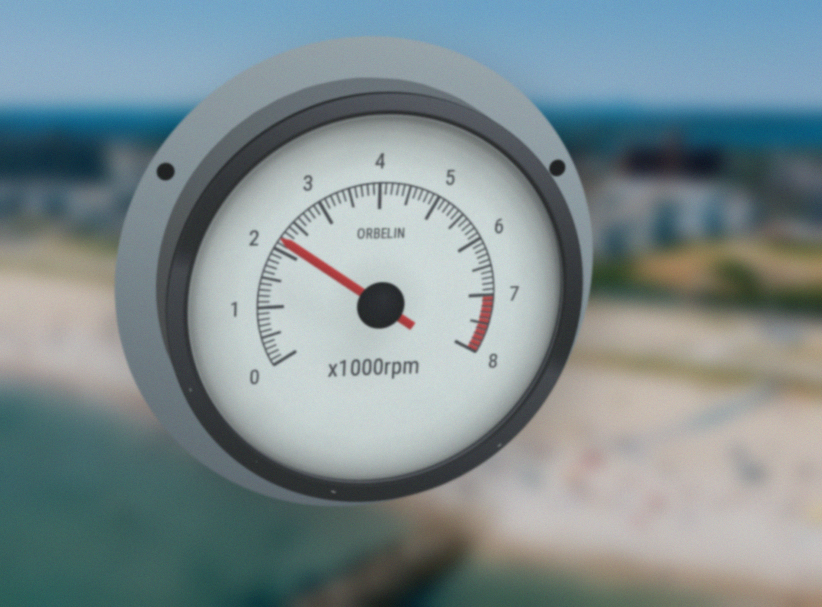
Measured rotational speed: 2200 rpm
